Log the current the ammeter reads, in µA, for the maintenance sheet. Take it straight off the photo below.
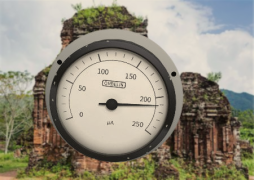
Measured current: 210 µA
